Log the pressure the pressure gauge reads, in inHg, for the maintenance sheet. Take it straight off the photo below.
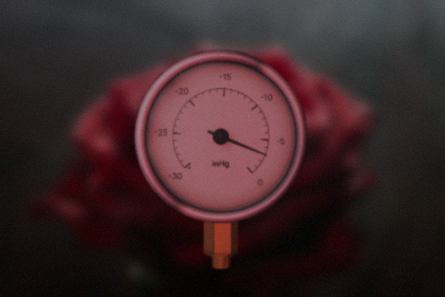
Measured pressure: -3 inHg
